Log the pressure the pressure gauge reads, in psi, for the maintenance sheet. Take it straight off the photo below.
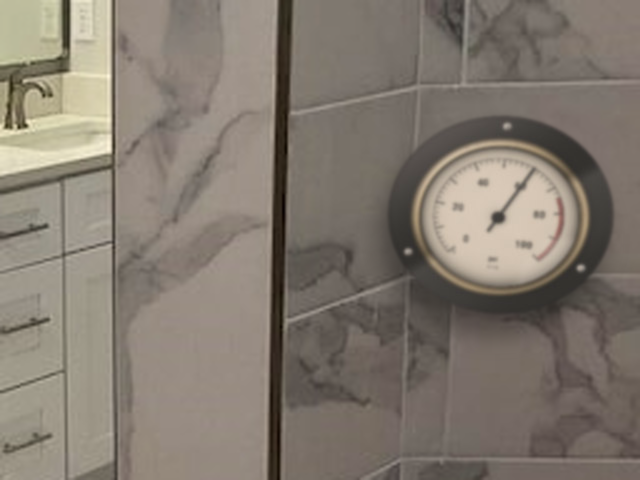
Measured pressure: 60 psi
